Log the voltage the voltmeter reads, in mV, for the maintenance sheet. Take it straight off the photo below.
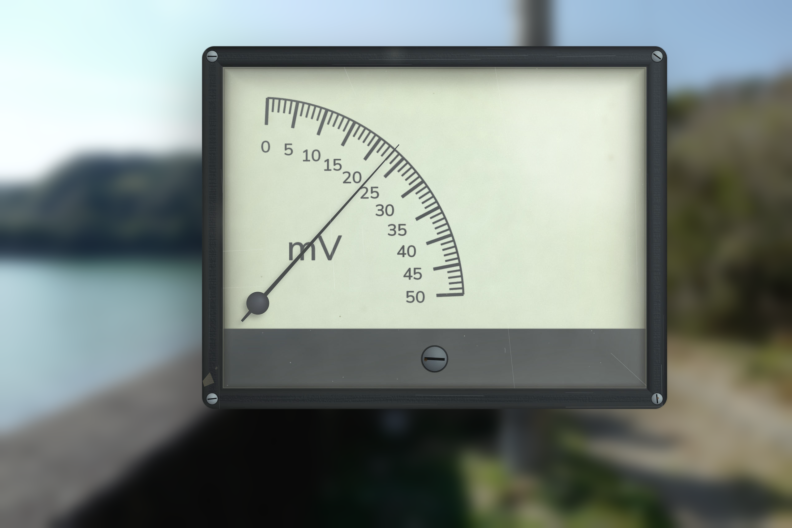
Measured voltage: 23 mV
